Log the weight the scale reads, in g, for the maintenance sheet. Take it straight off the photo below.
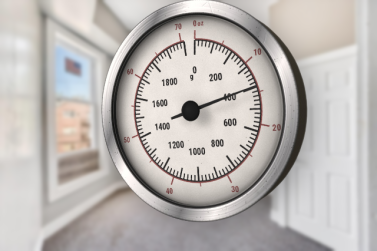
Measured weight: 400 g
